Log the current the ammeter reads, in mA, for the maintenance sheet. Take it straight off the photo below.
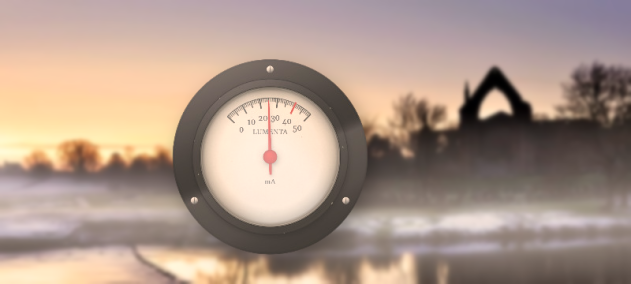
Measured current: 25 mA
